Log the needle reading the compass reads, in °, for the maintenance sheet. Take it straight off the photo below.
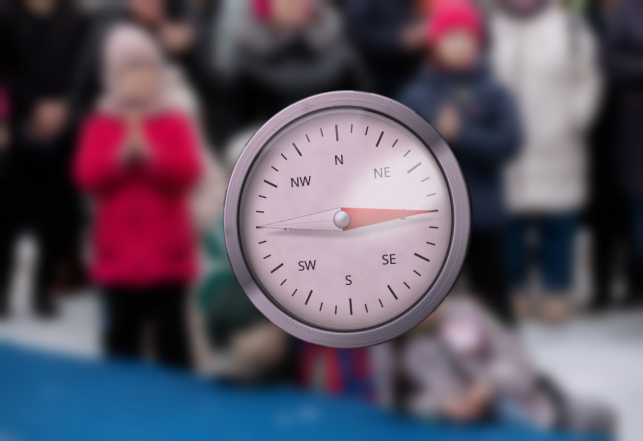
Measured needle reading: 90 °
